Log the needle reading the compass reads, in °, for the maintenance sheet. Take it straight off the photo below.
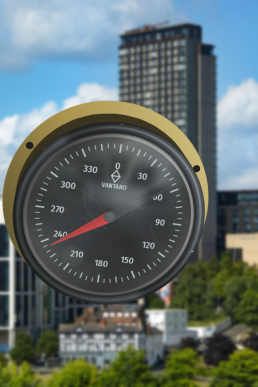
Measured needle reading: 235 °
